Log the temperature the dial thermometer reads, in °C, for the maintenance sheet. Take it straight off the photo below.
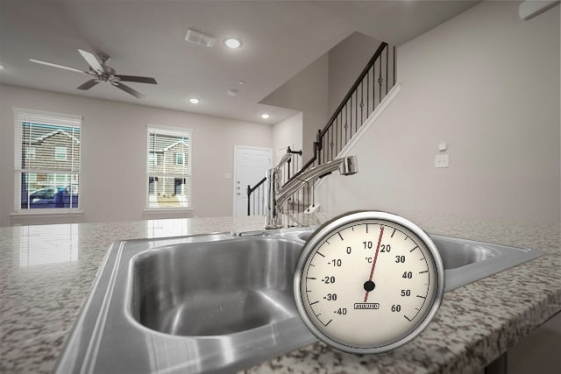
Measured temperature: 15 °C
